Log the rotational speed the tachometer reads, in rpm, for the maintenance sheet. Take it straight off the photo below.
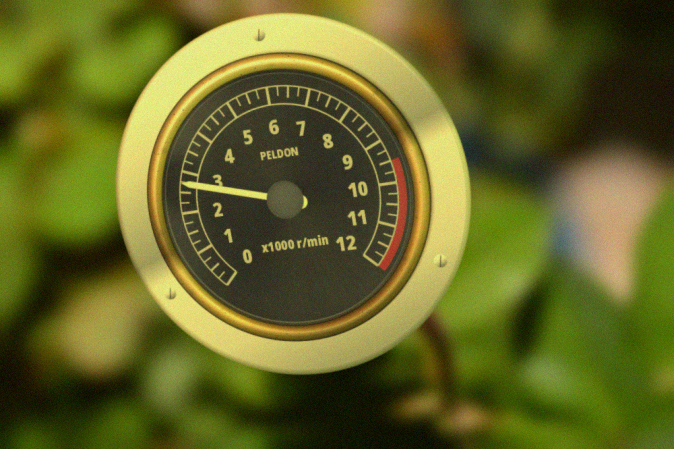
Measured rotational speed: 2750 rpm
